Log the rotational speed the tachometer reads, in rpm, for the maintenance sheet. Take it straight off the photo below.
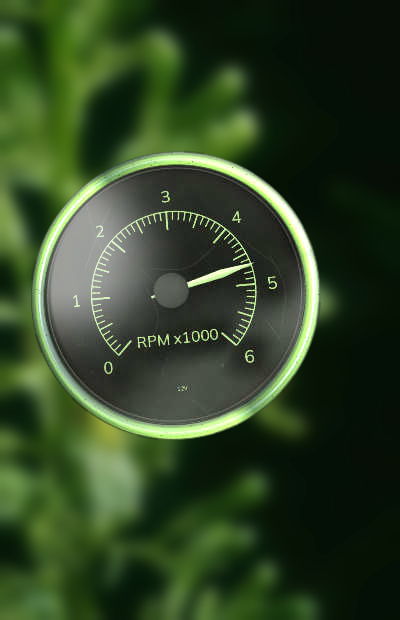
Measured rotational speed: 4700 rpm
